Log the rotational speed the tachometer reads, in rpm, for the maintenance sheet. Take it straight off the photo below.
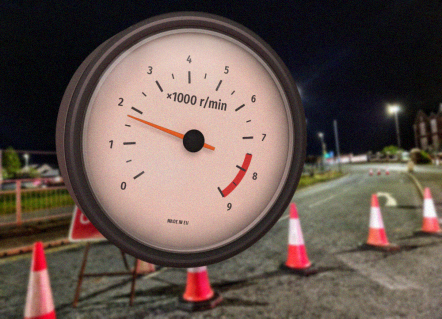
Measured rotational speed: 1750 rpm
